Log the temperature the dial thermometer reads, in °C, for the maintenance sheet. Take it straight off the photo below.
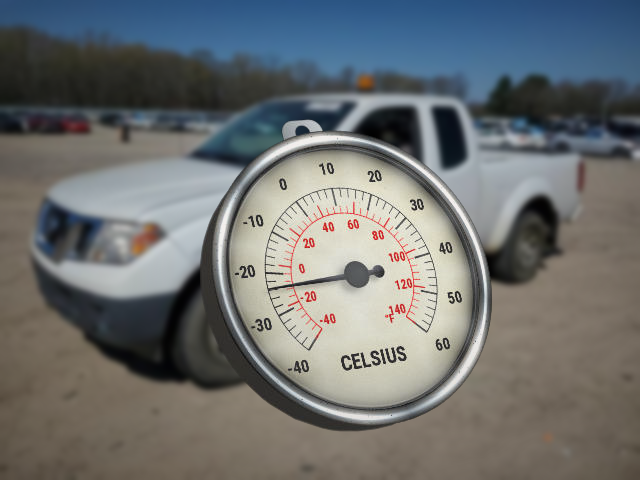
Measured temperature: -24 °C
